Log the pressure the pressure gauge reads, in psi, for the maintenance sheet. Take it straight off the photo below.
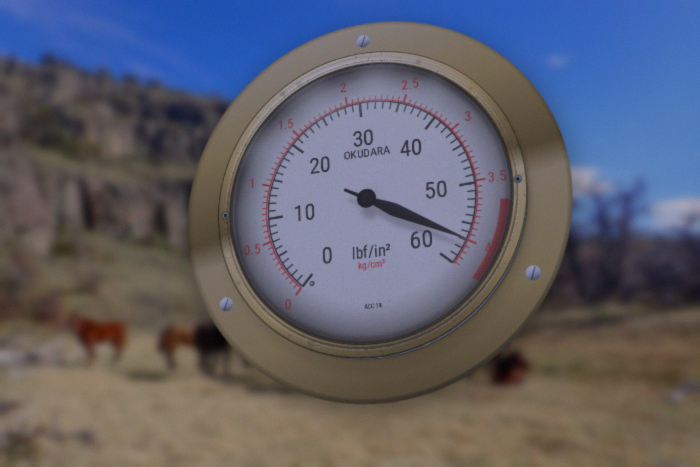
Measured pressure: 57 psi
